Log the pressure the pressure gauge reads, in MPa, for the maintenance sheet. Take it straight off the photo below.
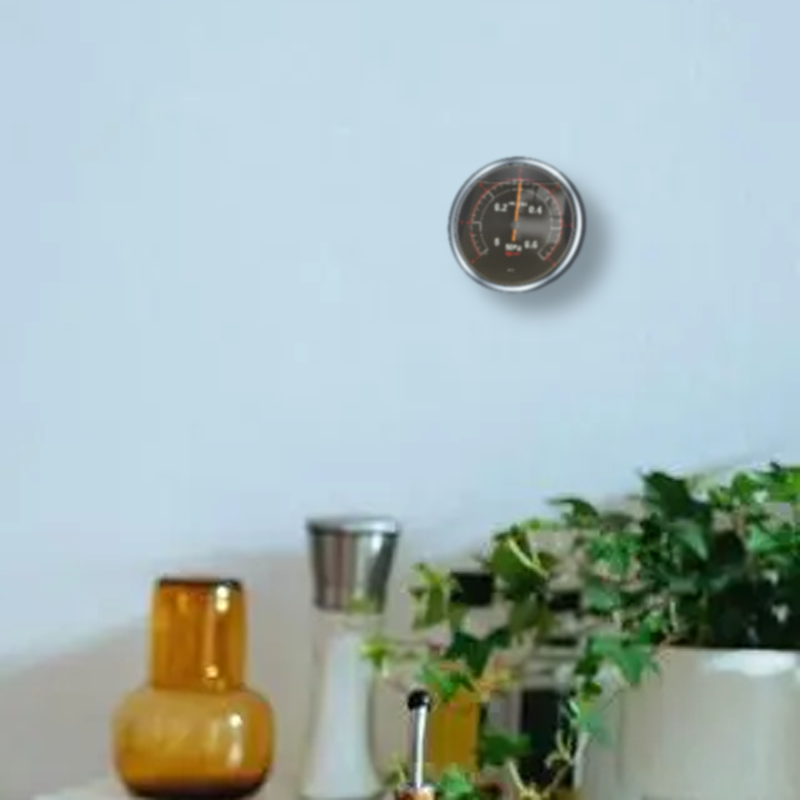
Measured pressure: 0.3 MPa
